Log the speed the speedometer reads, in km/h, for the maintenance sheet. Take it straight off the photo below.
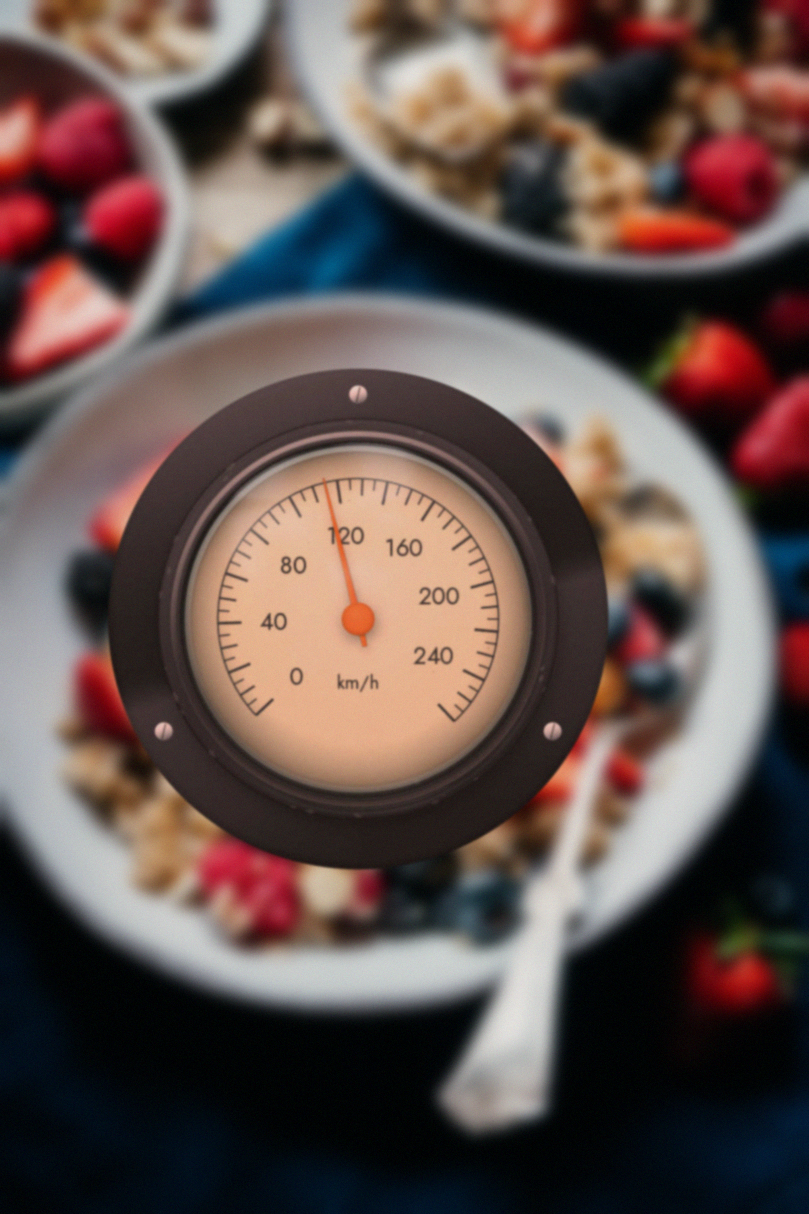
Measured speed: 115 km/h
